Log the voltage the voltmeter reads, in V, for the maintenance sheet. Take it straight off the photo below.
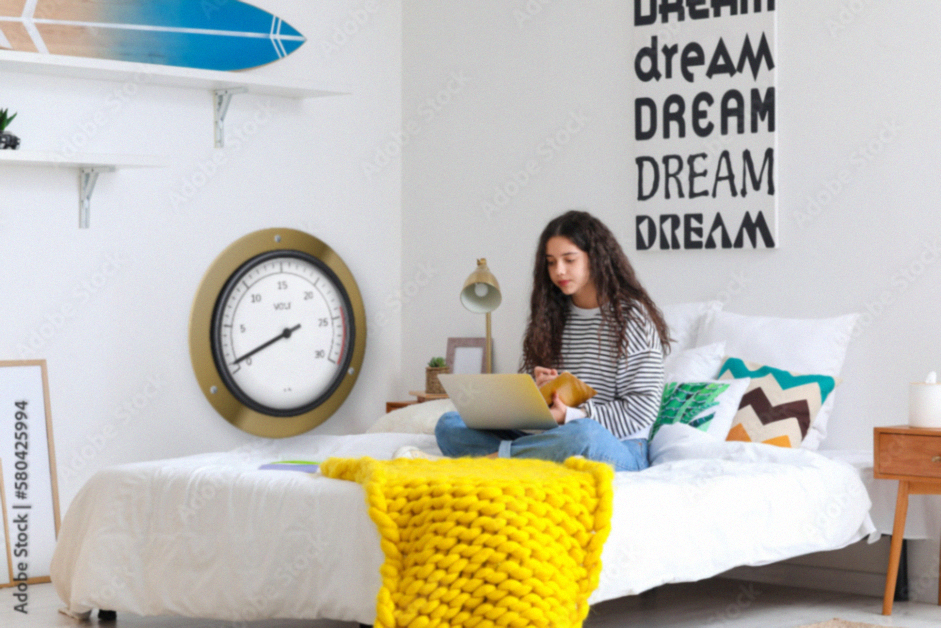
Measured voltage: 1 V
